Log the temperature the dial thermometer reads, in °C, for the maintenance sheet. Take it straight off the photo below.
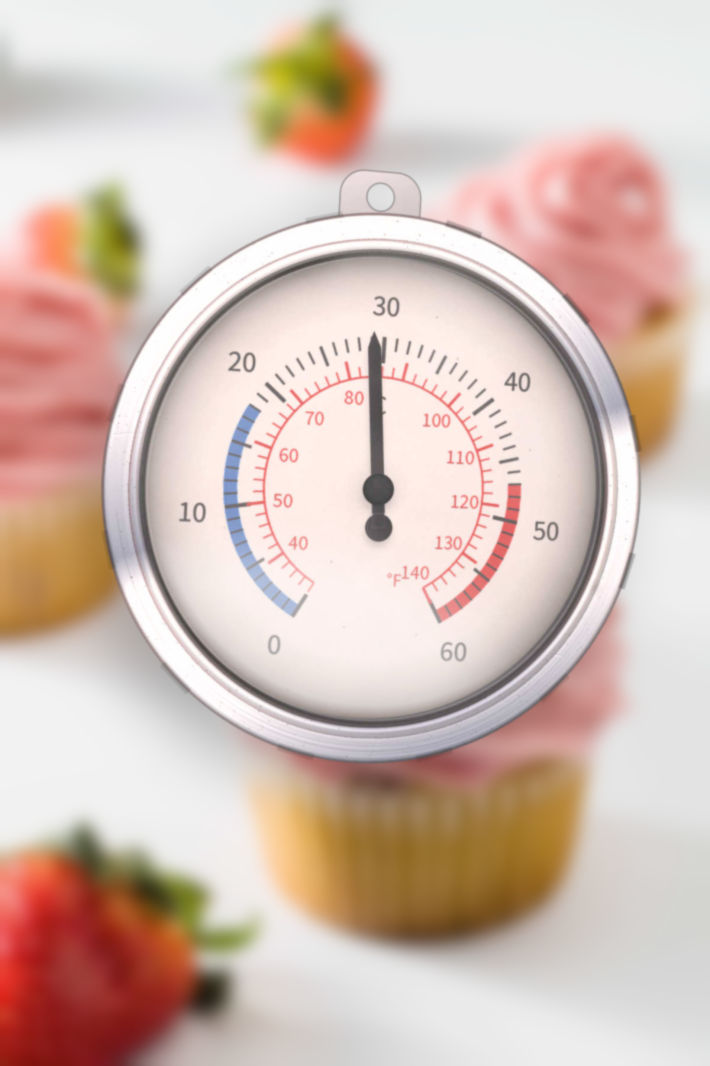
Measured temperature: 29 °C
